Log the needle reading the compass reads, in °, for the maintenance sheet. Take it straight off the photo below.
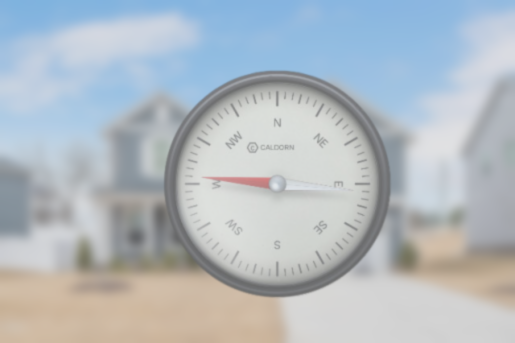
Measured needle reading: 275 °
